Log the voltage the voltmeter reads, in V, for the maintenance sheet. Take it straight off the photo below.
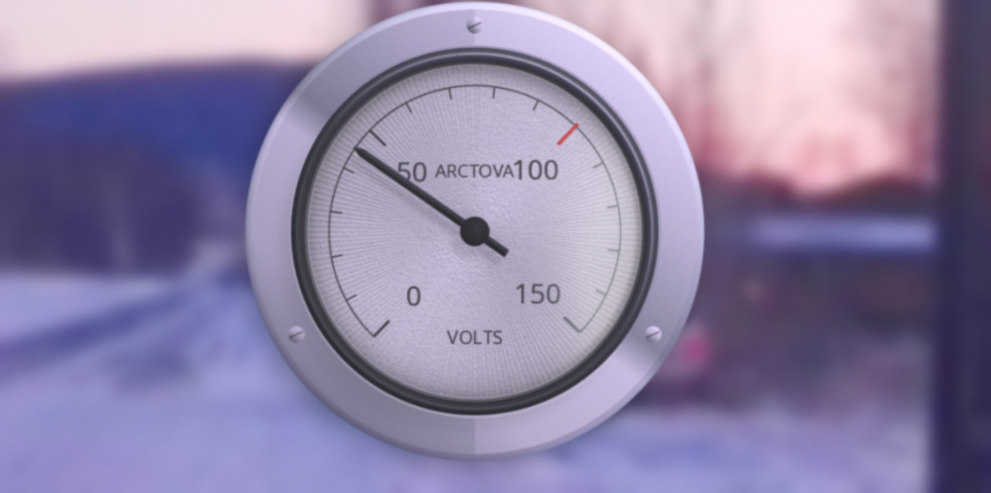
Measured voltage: 45 V
